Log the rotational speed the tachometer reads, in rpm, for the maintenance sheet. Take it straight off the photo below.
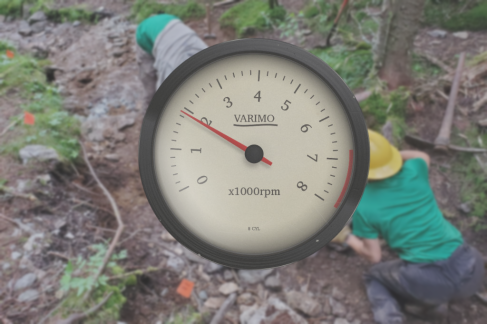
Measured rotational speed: 1900 rpm
